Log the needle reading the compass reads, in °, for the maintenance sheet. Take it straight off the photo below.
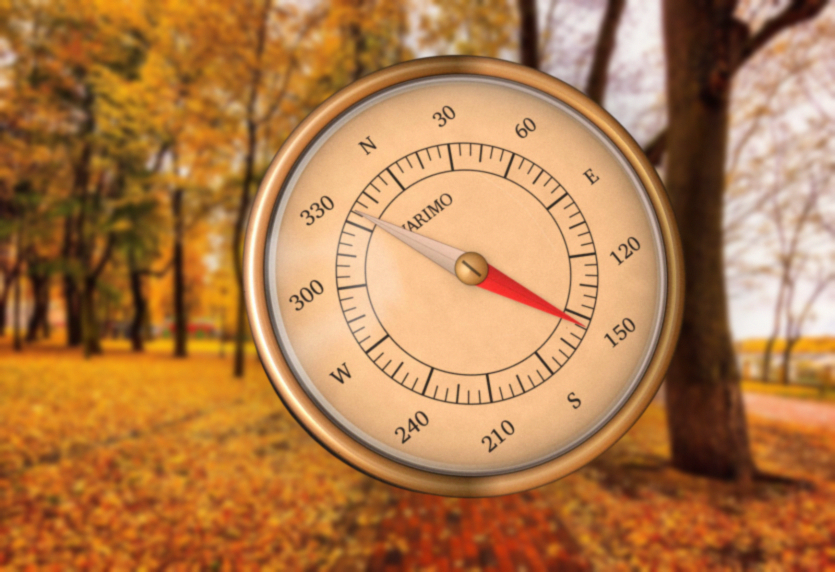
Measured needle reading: 155 °
